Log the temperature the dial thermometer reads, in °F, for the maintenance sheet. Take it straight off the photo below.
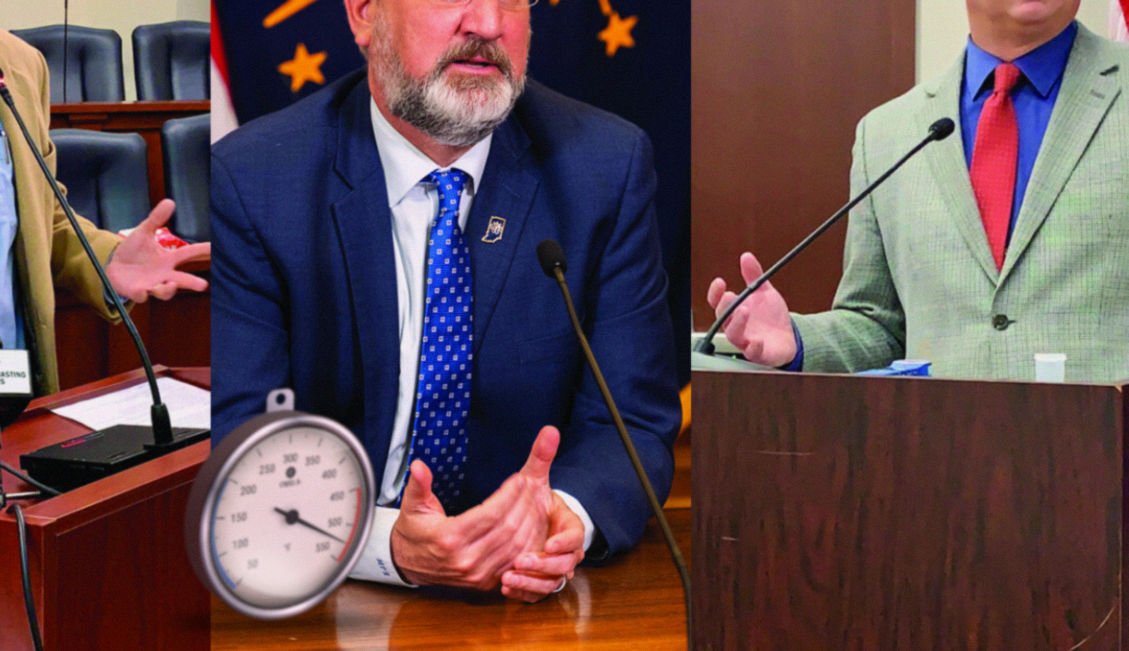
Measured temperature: 525 °F
